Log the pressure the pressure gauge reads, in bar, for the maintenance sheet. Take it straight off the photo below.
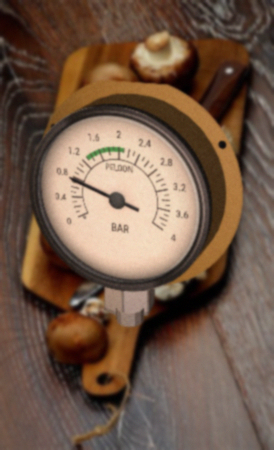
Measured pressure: 0.8 bar
